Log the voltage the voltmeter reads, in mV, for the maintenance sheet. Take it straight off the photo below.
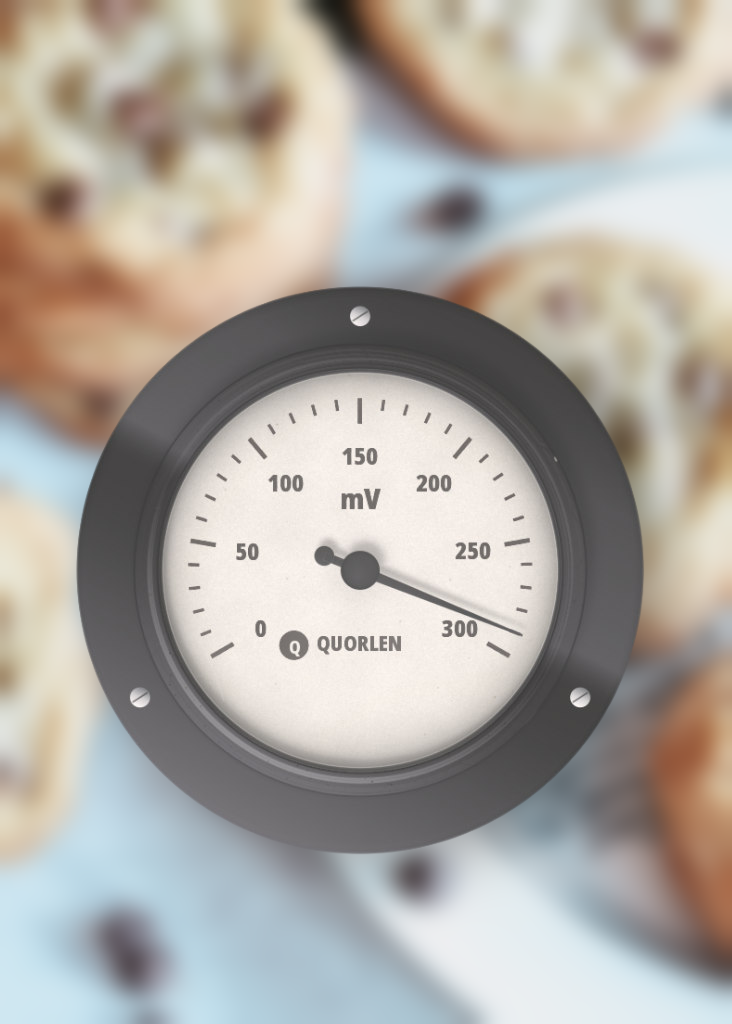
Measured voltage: 290 mV
